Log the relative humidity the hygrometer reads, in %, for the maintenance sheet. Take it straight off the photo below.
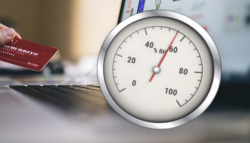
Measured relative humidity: 56 %
